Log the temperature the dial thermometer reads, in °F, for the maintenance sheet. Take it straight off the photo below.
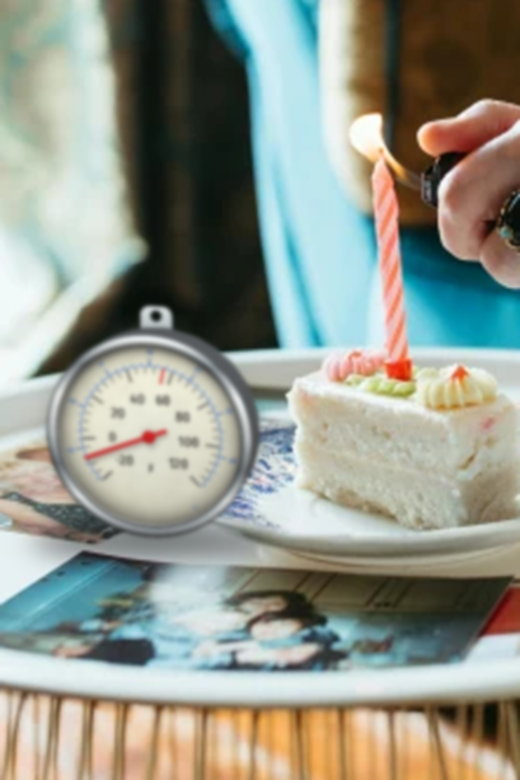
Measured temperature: -8 °F
